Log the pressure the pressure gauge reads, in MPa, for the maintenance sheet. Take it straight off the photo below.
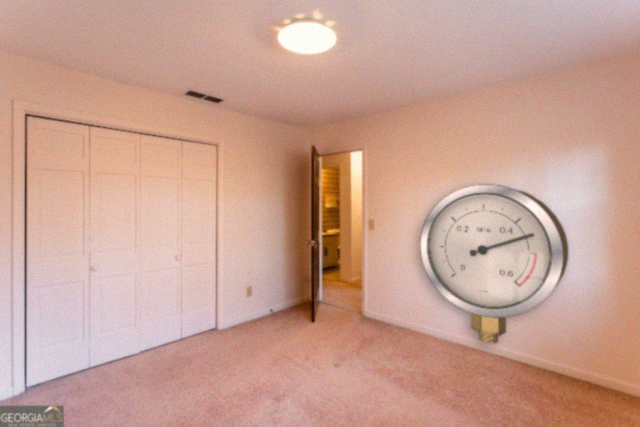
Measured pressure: 0.45 MPa
